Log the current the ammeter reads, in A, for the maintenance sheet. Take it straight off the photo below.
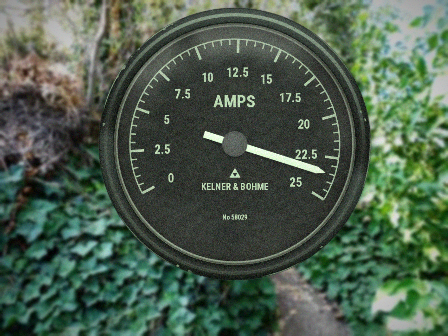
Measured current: 23.5 A
